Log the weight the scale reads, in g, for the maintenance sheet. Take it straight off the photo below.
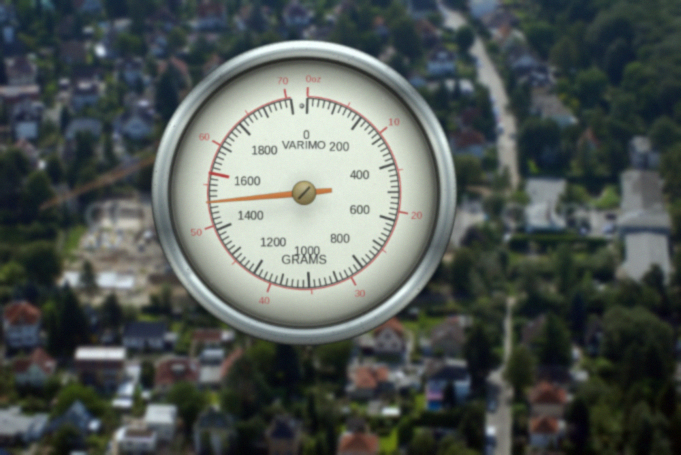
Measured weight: 1500 g
